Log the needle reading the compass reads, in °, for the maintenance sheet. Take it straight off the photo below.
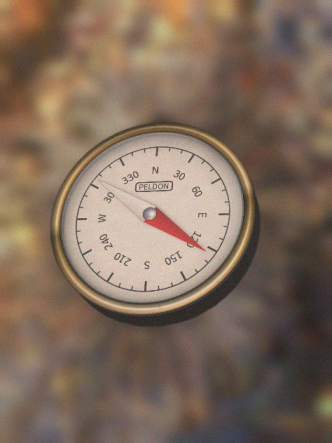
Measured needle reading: 125 °
